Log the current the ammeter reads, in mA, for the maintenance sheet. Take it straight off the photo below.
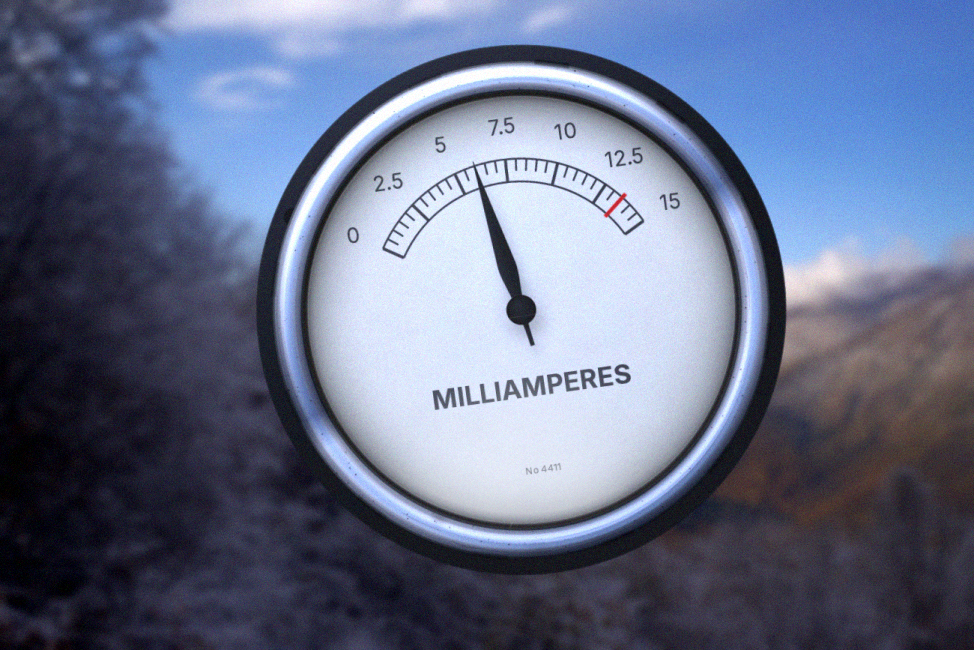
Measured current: 6 mA
